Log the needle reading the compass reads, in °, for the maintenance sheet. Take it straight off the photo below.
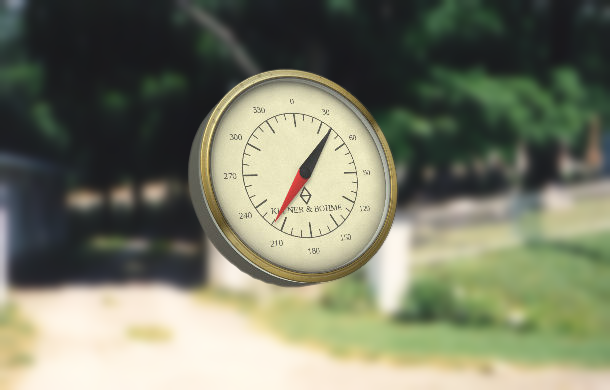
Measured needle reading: 220 °
